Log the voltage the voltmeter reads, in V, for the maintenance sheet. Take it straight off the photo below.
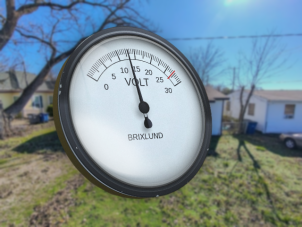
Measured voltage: 12.5 V
